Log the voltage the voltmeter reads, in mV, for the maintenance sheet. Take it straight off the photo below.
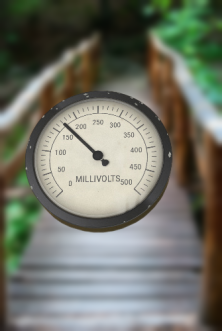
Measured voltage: 170 mV
